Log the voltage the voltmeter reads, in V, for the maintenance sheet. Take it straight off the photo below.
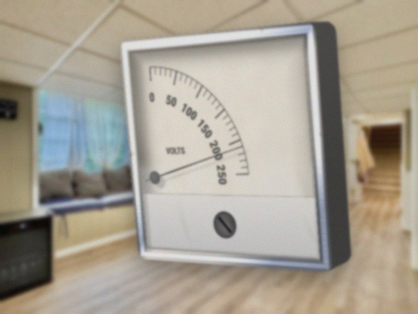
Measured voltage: 210 V
